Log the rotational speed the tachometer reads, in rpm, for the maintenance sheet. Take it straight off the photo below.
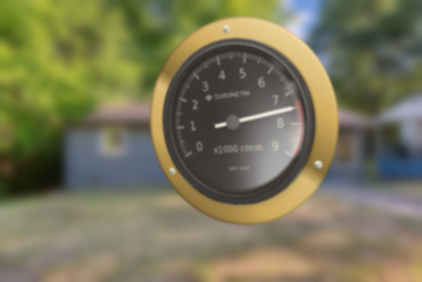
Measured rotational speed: 7500 rpm
